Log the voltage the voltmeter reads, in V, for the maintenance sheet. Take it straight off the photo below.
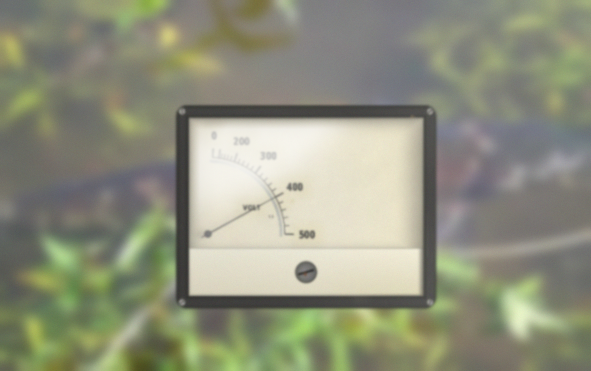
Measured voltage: 400 V
